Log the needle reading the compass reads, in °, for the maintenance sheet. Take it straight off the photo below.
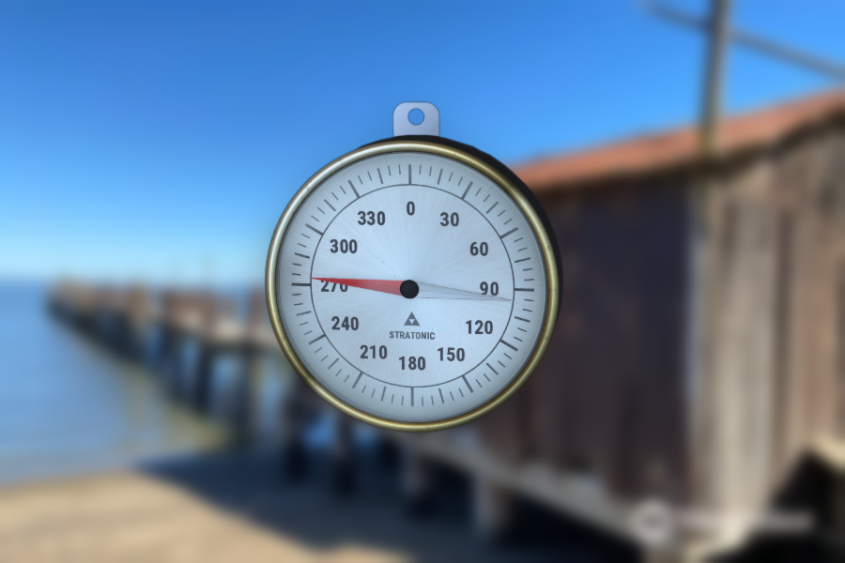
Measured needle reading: 275 °
